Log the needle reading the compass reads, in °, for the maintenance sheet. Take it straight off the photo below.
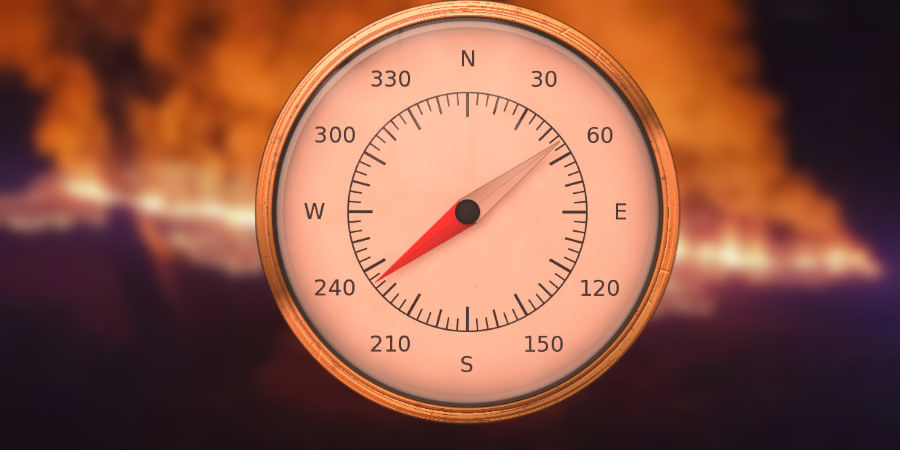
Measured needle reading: 232.5 °
